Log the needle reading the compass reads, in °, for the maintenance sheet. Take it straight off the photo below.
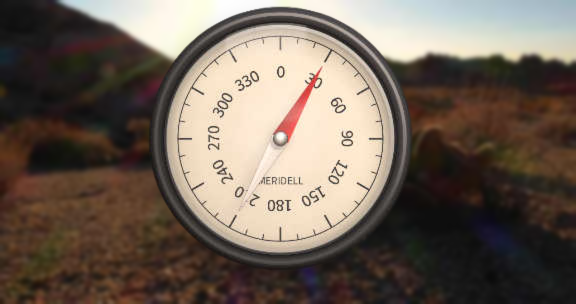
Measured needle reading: 30 °
